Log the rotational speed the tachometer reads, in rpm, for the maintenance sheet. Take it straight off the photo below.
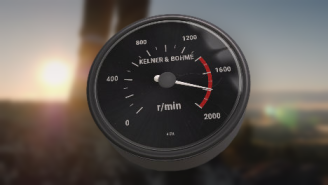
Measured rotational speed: 1800 rpm
